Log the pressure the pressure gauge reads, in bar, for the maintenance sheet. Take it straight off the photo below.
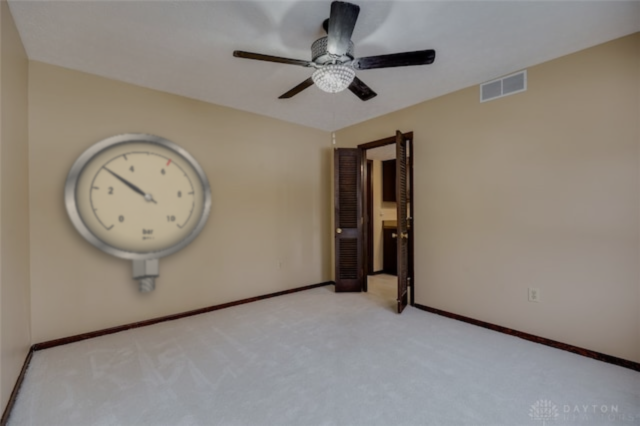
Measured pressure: 3 bar
